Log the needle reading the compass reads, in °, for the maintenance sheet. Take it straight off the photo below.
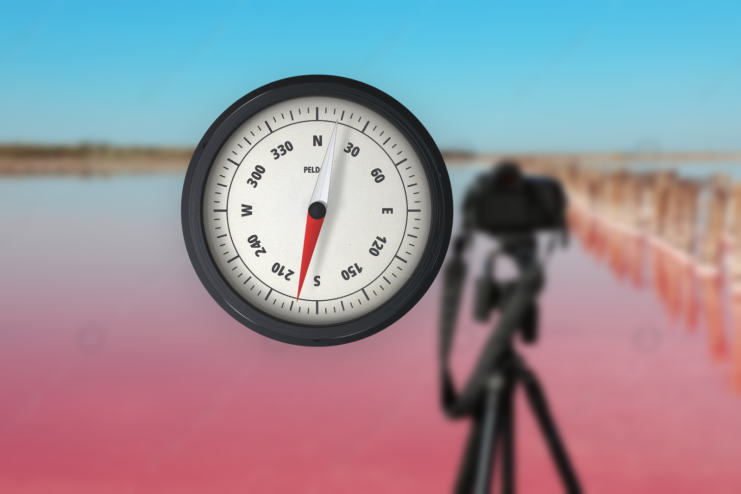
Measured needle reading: 192.5 °
